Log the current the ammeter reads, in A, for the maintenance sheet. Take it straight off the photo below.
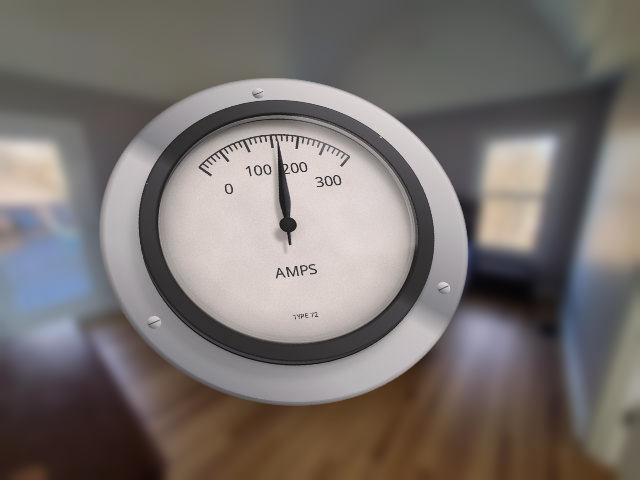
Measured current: 160 A
